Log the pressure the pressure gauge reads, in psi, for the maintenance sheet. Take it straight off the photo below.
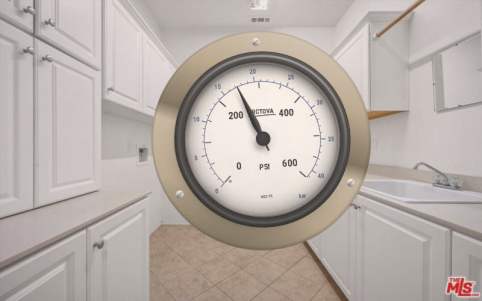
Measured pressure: 250 psi
